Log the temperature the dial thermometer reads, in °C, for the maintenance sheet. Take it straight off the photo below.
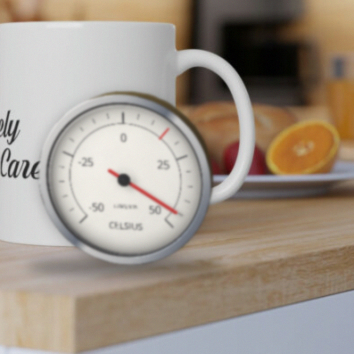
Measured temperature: 45 °C
